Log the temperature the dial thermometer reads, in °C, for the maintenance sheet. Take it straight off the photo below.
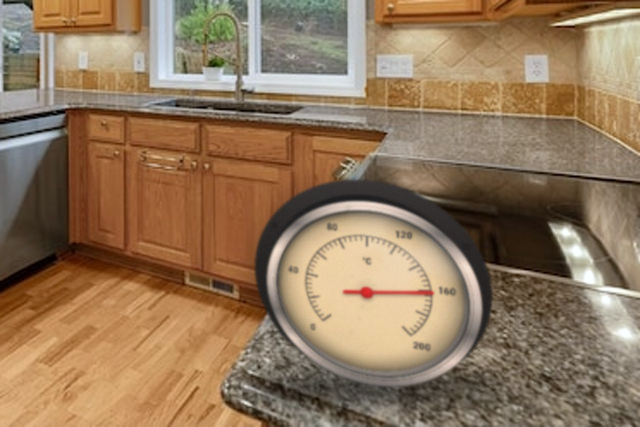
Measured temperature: 160 °C
